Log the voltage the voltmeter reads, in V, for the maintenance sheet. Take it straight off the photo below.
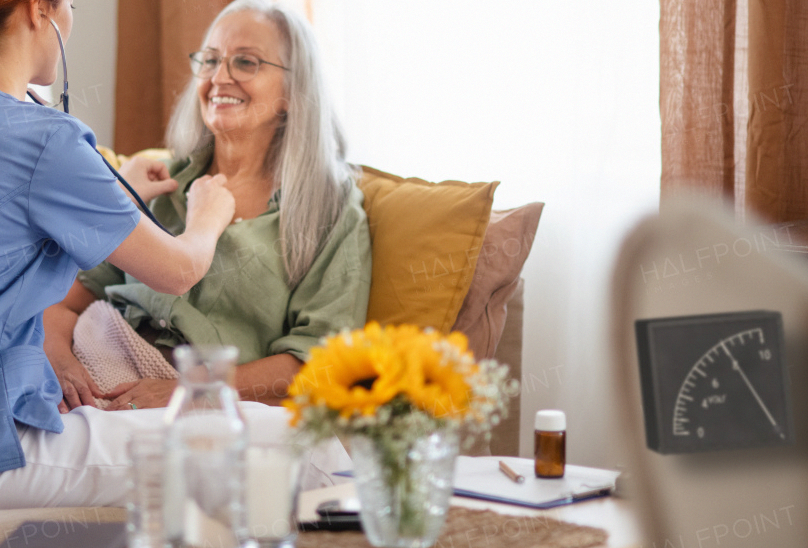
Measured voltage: 8 V
